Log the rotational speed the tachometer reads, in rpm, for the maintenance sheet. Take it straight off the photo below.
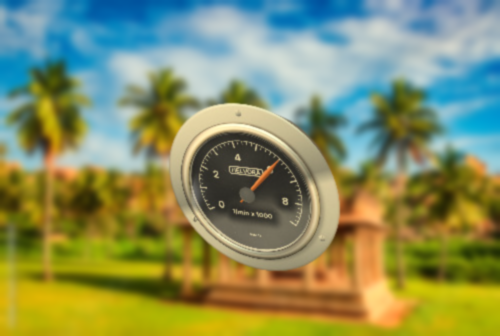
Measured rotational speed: 6000 rpm
